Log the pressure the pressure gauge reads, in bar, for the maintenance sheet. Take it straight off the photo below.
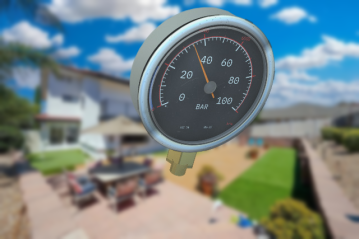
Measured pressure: 34 bar
